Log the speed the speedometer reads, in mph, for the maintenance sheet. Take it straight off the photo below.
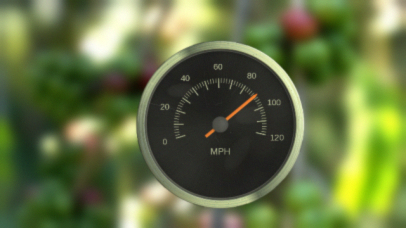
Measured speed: 90 mph
